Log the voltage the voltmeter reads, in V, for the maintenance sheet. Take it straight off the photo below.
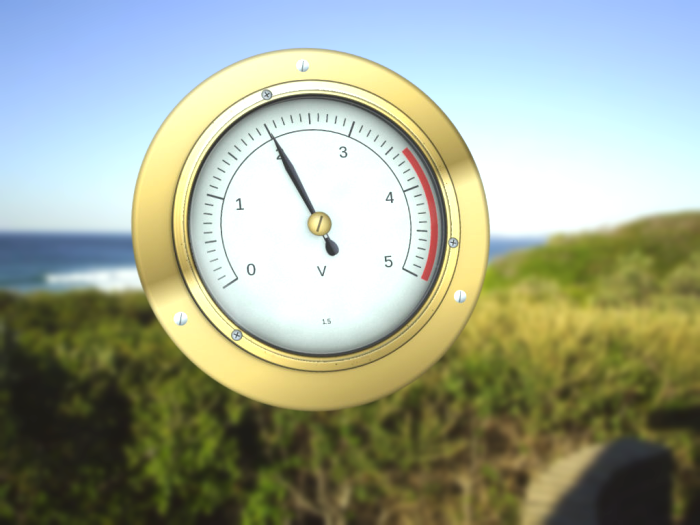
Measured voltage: 2 V
